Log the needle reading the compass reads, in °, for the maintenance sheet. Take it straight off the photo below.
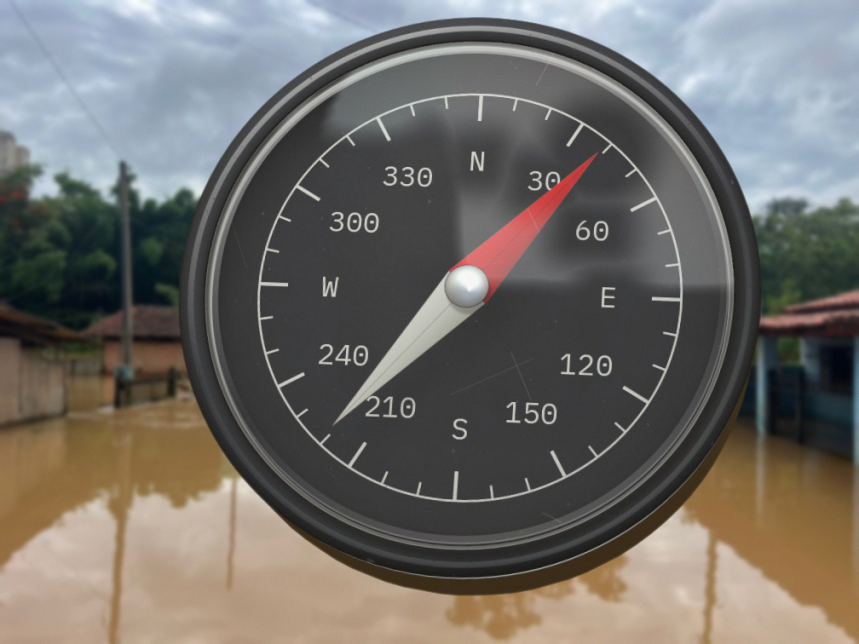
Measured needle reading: 40 °
